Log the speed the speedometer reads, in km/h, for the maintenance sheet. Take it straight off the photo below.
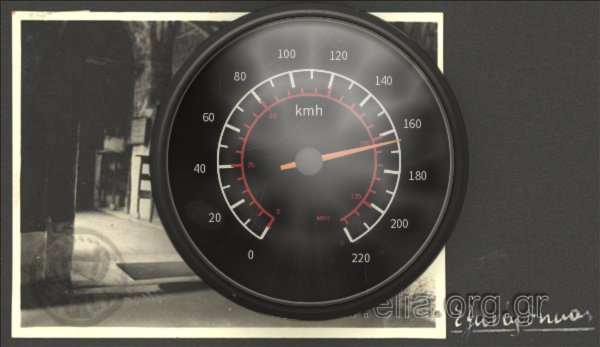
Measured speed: 165 km/h
